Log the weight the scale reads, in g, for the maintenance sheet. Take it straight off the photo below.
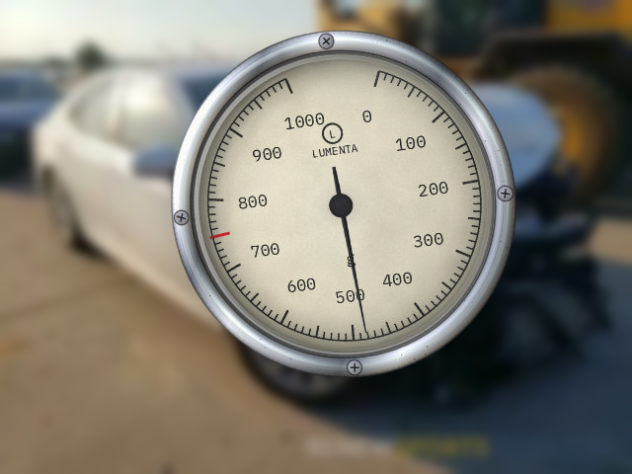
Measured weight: 480 g
